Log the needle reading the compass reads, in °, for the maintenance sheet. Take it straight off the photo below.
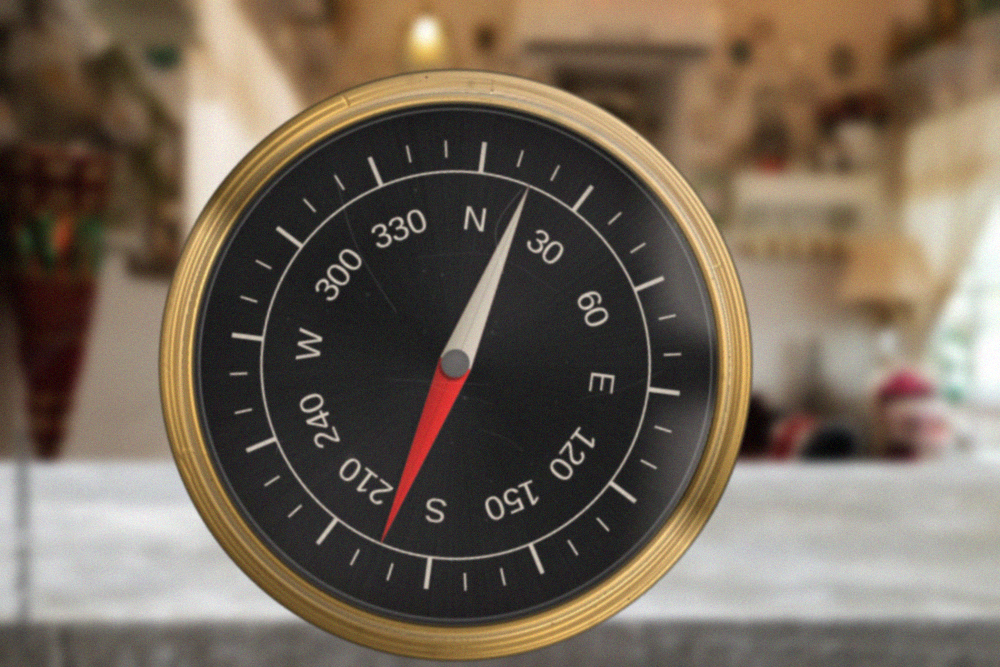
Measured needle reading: 195 °
